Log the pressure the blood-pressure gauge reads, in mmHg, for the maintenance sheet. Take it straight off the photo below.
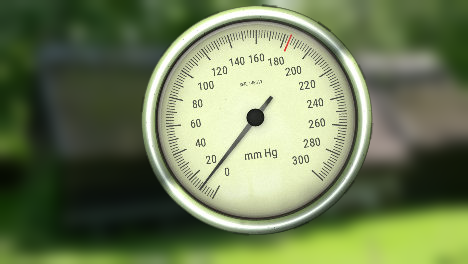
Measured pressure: 10 mmHg
